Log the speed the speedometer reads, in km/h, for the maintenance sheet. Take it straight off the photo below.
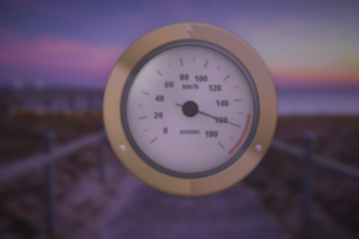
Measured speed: 160 km/h
